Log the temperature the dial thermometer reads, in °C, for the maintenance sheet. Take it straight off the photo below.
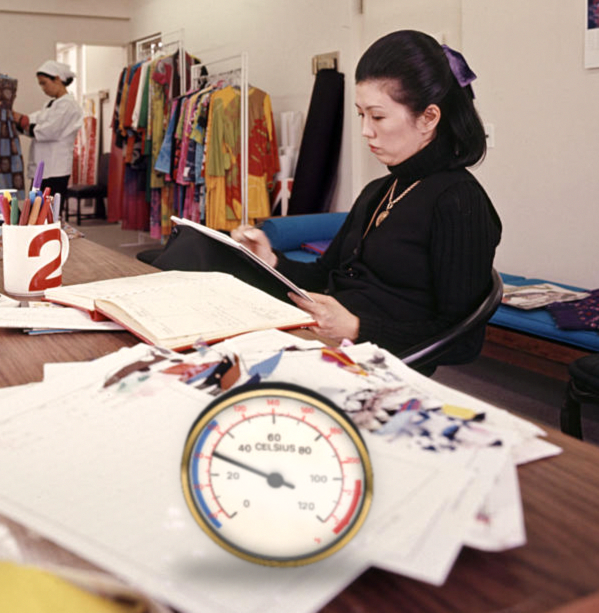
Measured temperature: 30 °C
